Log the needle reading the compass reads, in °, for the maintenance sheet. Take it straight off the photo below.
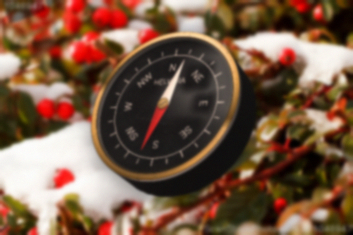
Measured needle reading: 195 °
